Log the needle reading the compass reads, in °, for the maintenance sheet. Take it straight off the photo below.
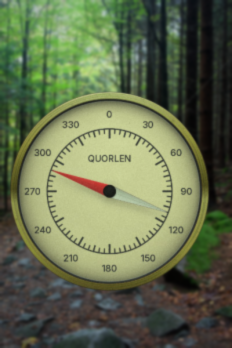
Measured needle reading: 290 °
